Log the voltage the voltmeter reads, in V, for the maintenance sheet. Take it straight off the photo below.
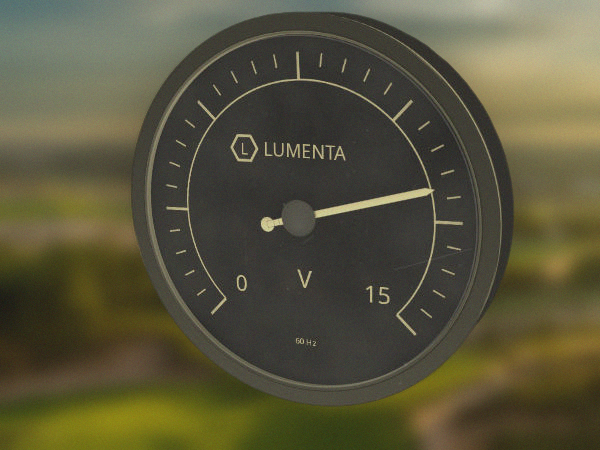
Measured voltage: 11.75 V
